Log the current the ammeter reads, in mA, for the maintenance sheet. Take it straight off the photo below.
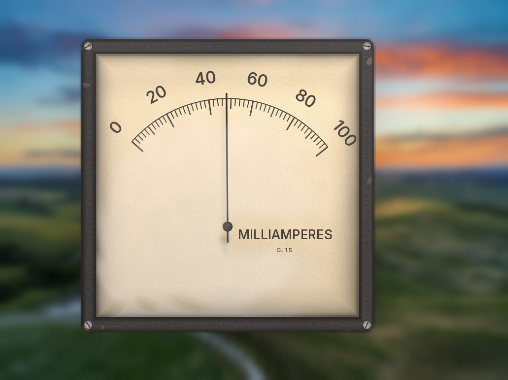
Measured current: 48 mA
